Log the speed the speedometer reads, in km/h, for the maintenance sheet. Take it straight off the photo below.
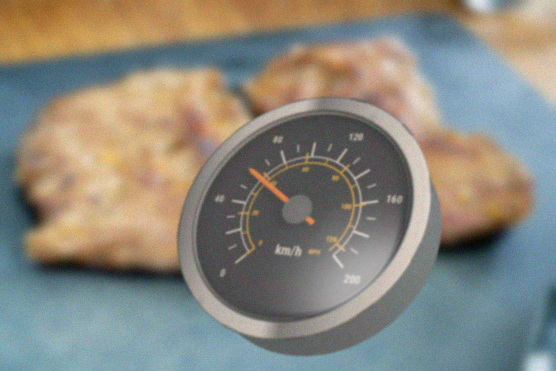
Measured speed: 60 km/h
